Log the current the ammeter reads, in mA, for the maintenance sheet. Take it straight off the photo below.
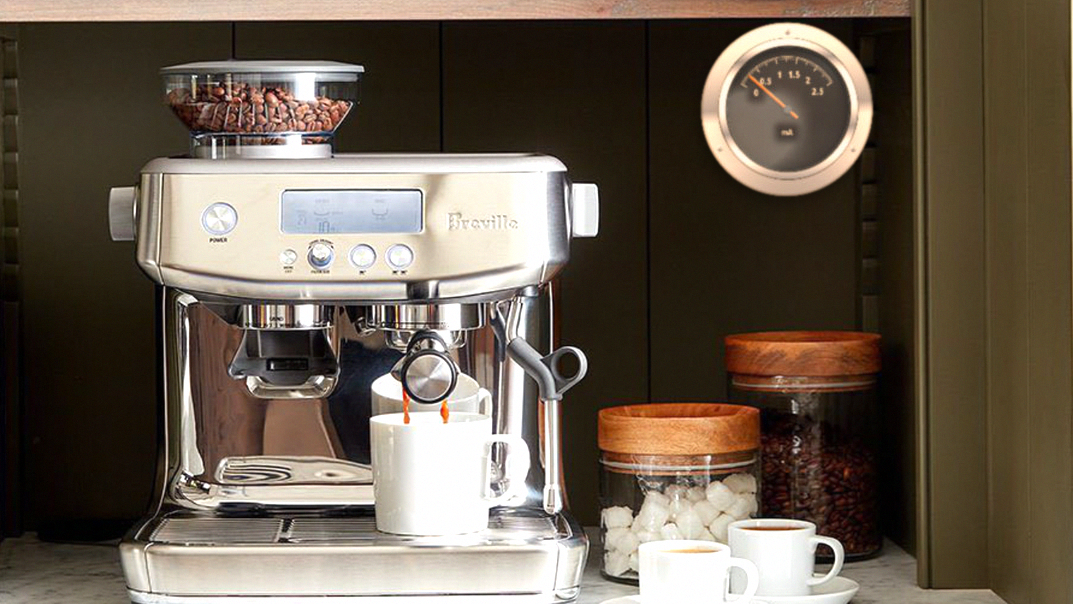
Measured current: 0.25 mA
